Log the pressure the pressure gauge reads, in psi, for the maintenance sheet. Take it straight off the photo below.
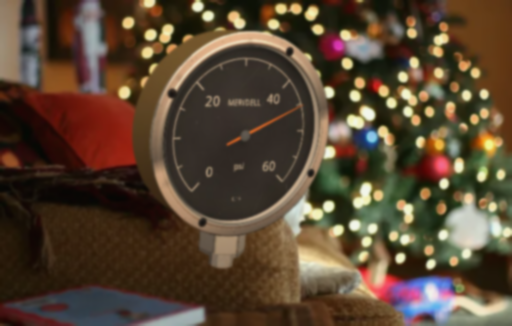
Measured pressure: 45 psi
